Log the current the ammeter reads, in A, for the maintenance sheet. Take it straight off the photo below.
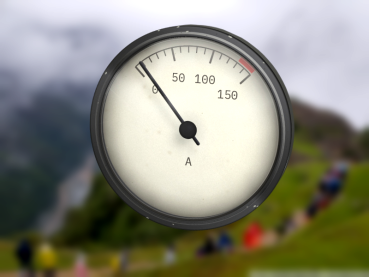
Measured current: 10 A
